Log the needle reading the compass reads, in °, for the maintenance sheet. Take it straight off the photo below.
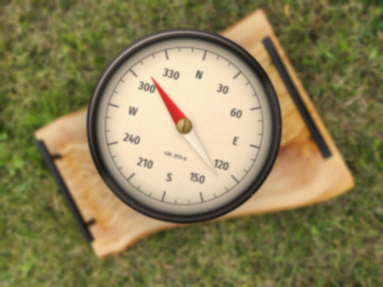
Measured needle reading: 310 °
